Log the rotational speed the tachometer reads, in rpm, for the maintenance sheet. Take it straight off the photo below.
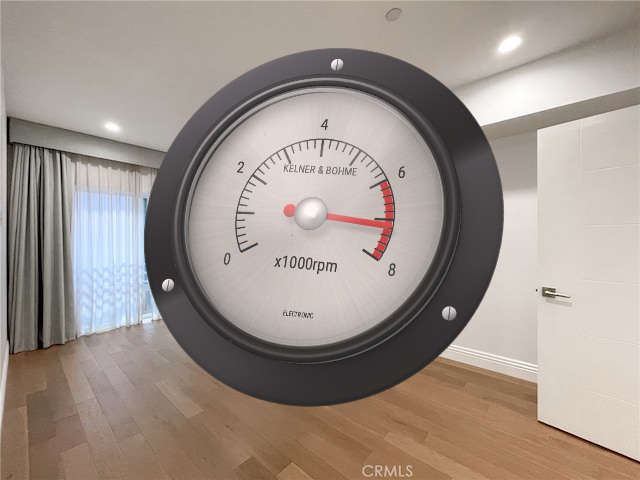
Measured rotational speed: 7200 rpm
